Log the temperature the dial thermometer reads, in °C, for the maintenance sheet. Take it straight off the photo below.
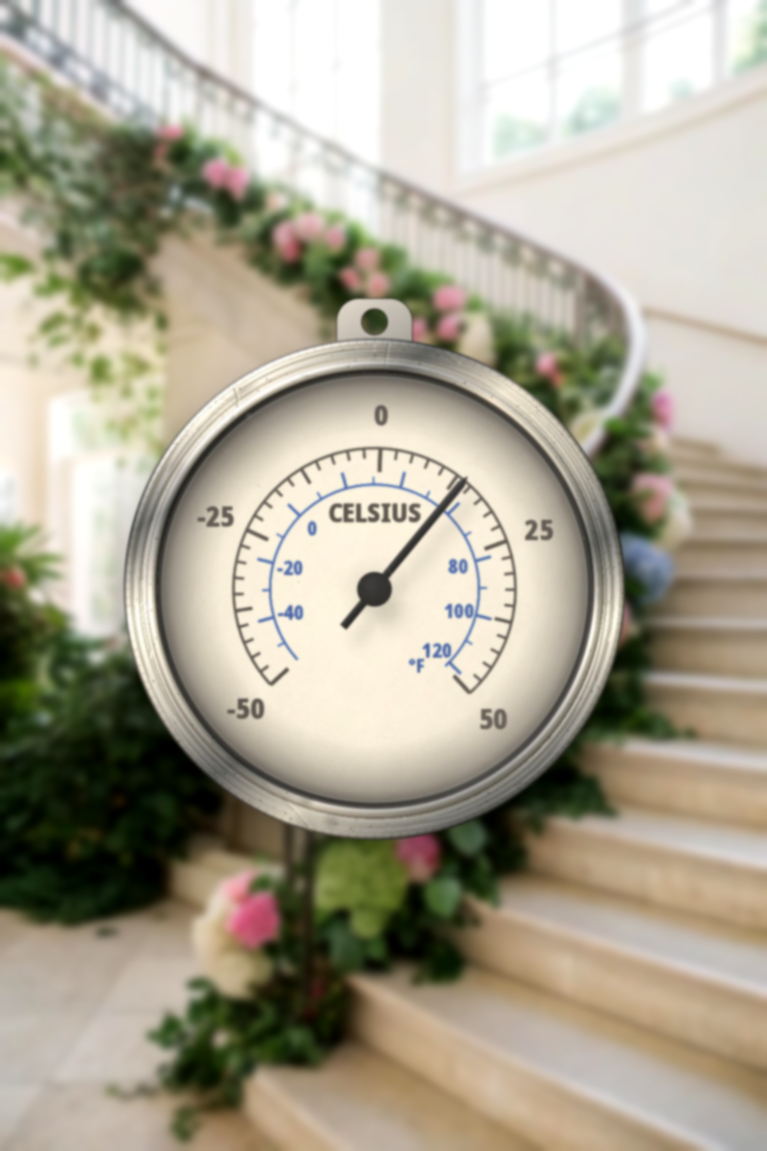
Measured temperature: 13.75 °C
